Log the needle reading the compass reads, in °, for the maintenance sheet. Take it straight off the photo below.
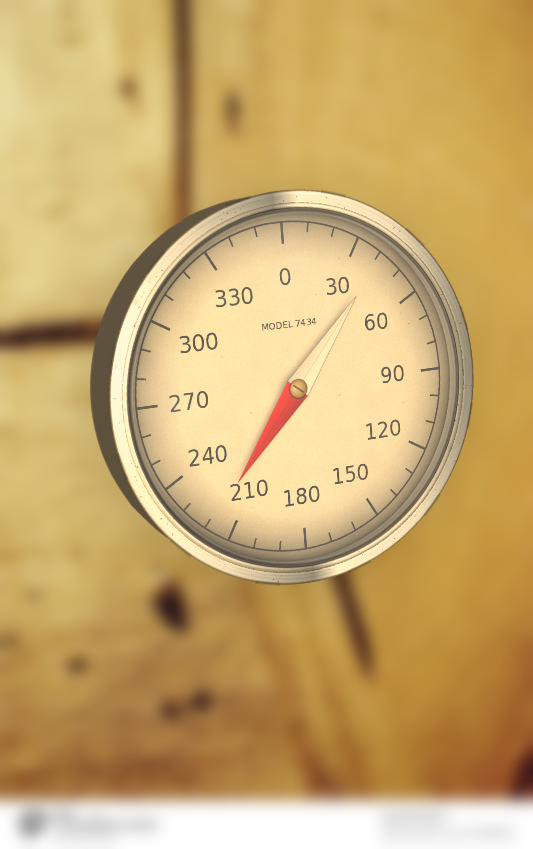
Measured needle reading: 220 °
